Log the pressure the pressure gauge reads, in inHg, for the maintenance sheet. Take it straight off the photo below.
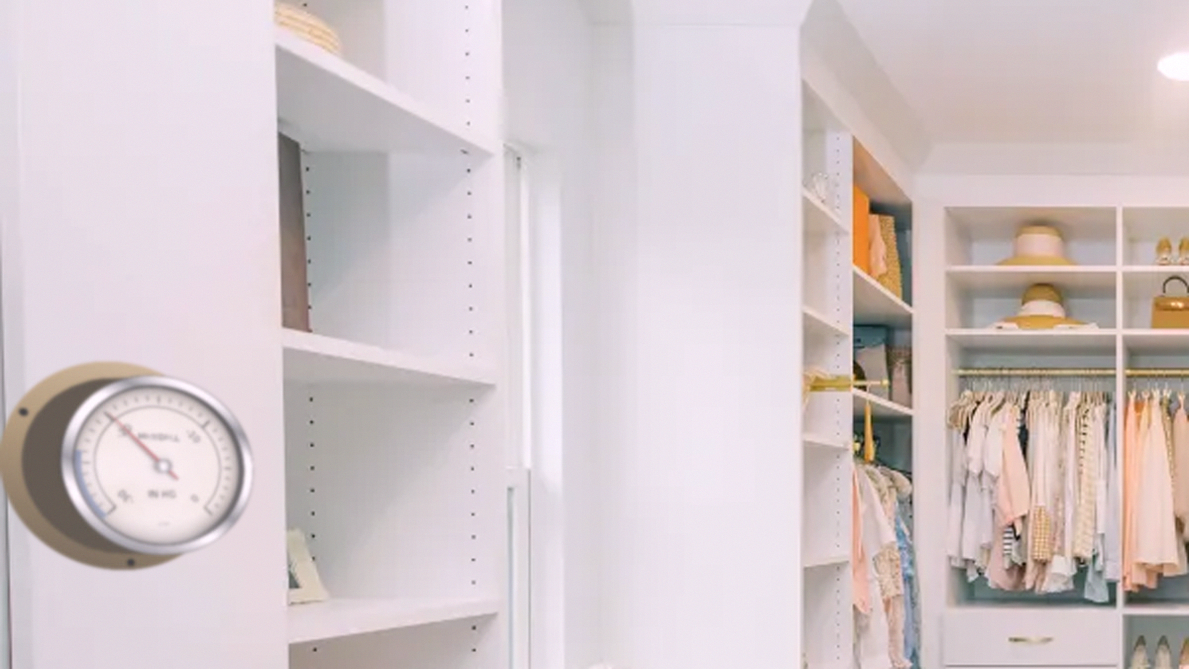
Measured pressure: -20 inHg
